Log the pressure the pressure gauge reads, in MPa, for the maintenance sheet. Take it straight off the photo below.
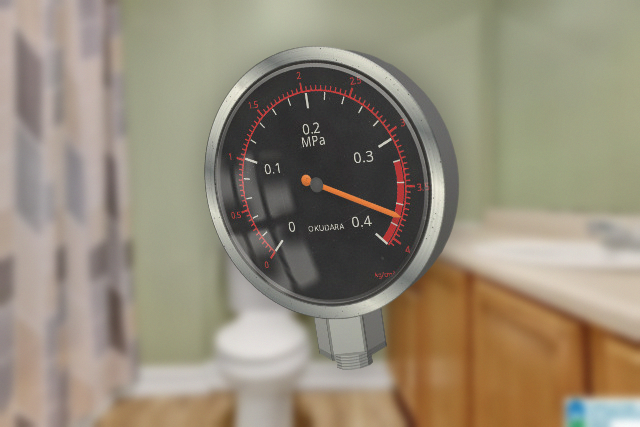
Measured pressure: 0.37 MPa
